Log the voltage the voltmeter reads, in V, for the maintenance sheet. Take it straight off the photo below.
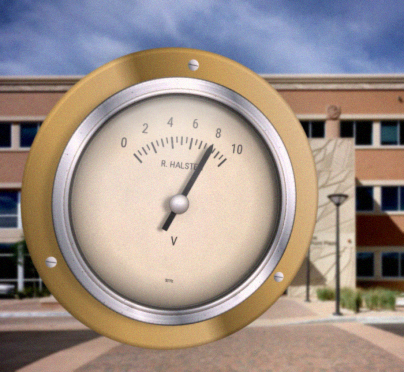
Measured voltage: 8 V
